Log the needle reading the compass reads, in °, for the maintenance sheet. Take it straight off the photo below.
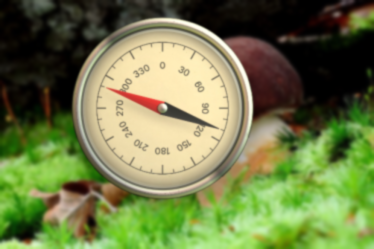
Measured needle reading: 290 °
